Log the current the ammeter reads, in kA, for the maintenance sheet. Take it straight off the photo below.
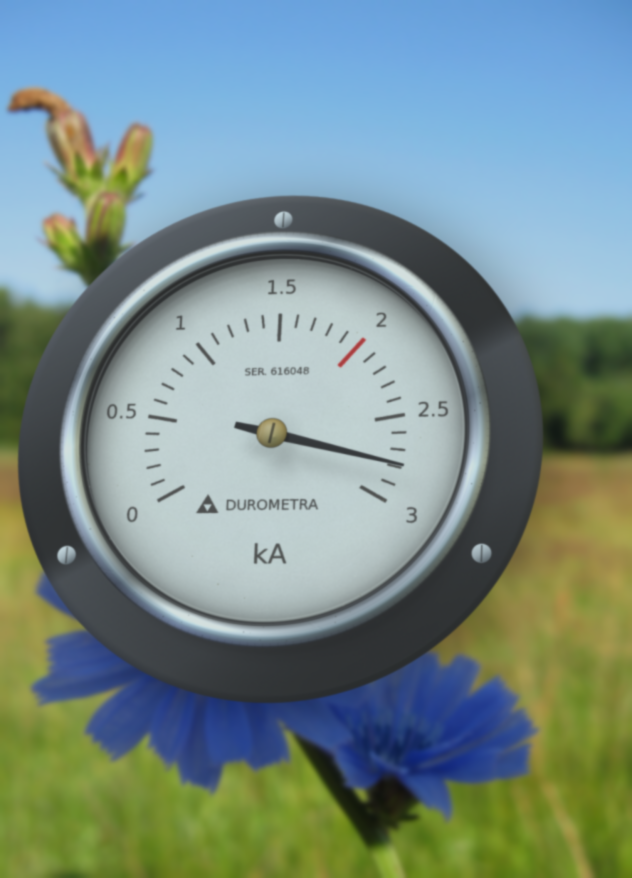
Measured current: 2.8 kA
